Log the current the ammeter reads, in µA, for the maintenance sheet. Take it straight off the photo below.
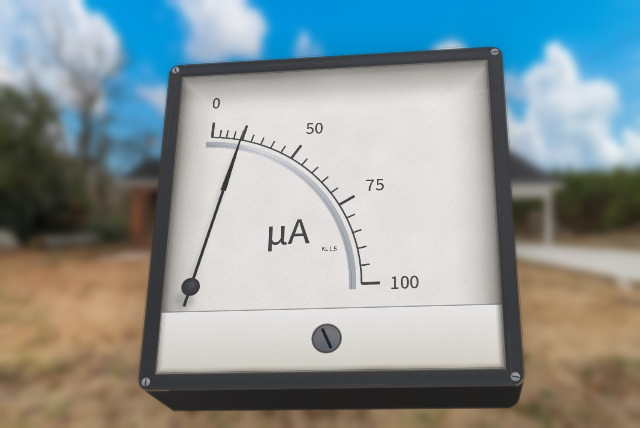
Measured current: 25 µA
